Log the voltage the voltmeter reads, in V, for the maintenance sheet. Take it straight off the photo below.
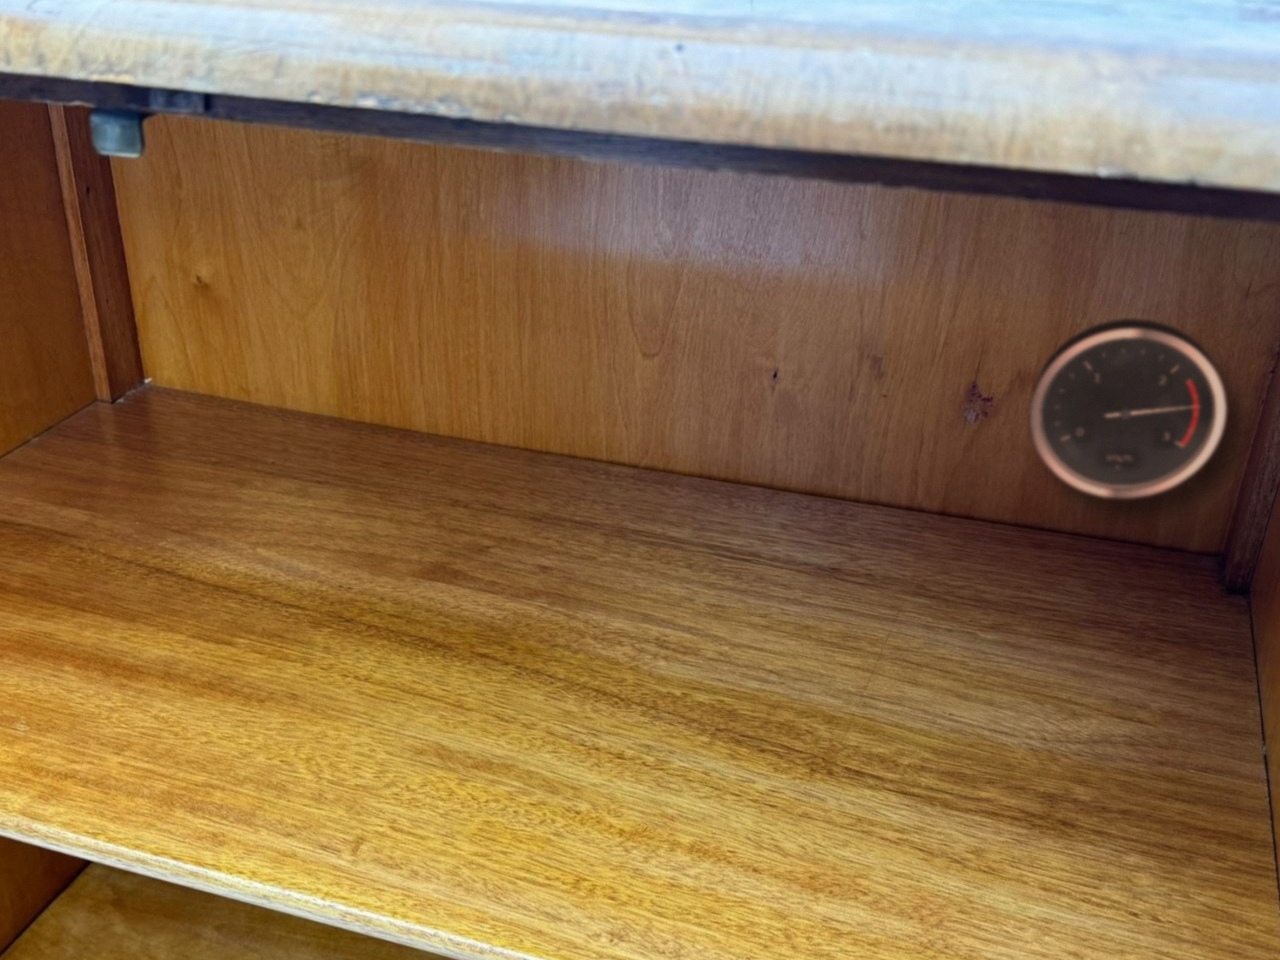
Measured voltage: 2.5 V
